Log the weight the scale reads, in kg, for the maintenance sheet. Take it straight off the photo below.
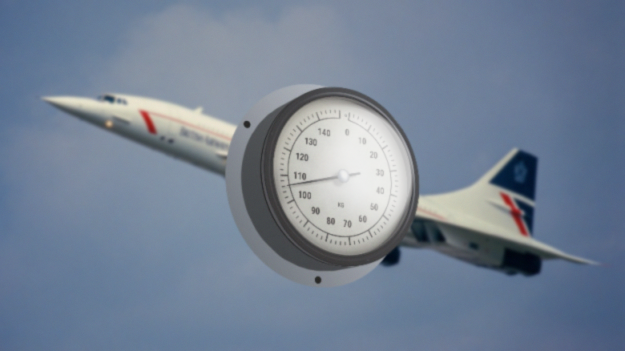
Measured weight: 106 kg
